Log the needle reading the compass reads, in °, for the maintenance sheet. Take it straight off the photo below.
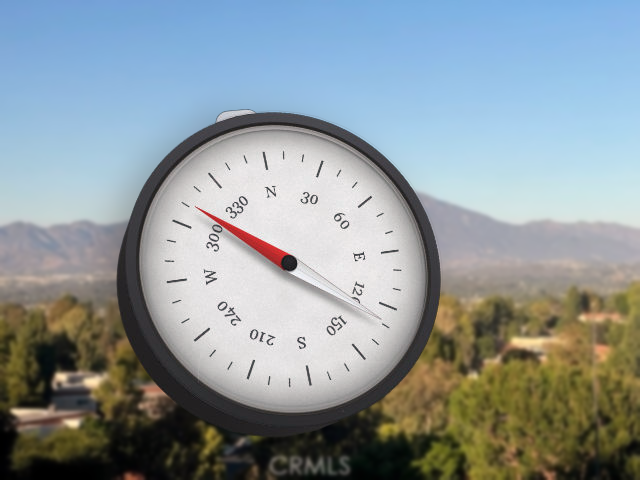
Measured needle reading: 310 °
